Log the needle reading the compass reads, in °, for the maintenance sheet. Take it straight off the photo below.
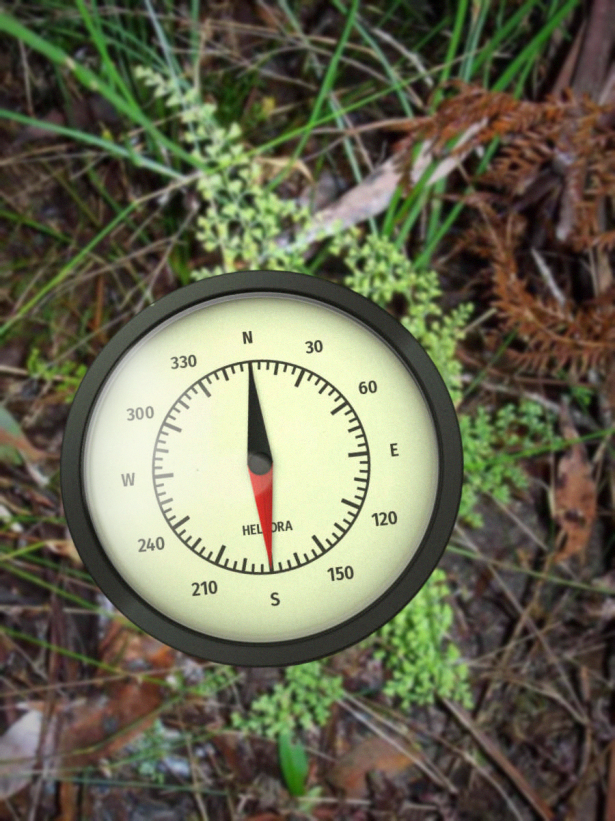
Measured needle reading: 180 °
